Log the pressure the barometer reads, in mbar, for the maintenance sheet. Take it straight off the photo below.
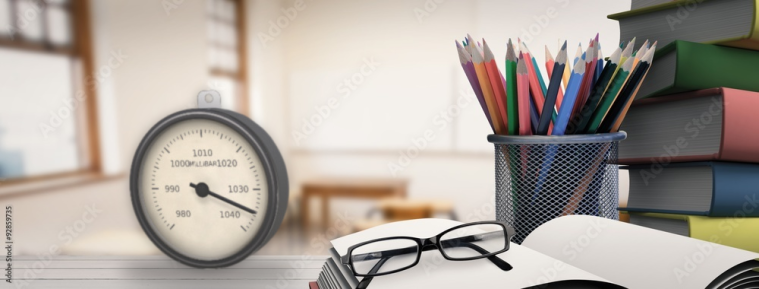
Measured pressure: 1035 mbar
